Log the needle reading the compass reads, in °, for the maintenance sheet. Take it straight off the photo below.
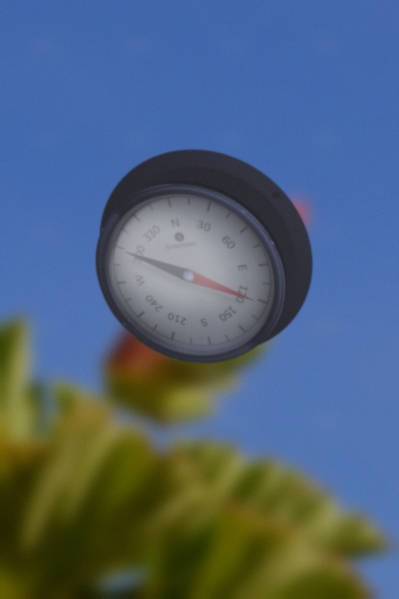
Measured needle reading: 120 °
